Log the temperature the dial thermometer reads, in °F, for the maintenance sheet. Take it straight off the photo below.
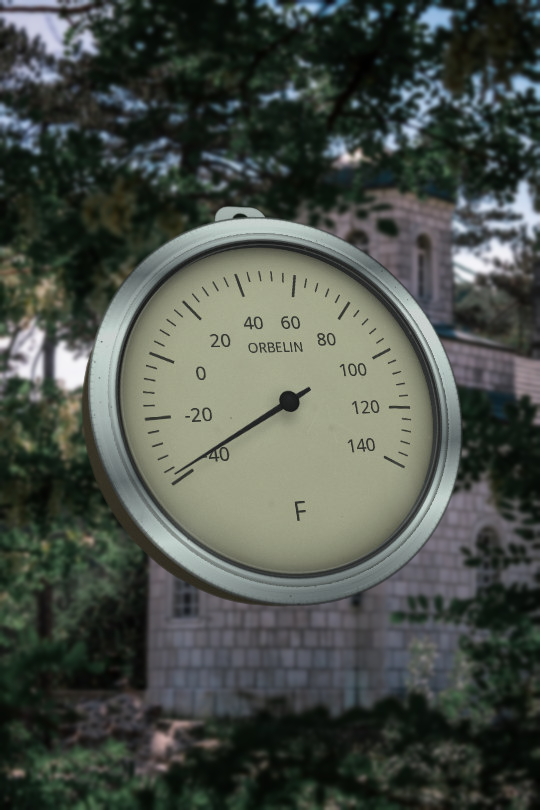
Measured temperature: -38 °F
